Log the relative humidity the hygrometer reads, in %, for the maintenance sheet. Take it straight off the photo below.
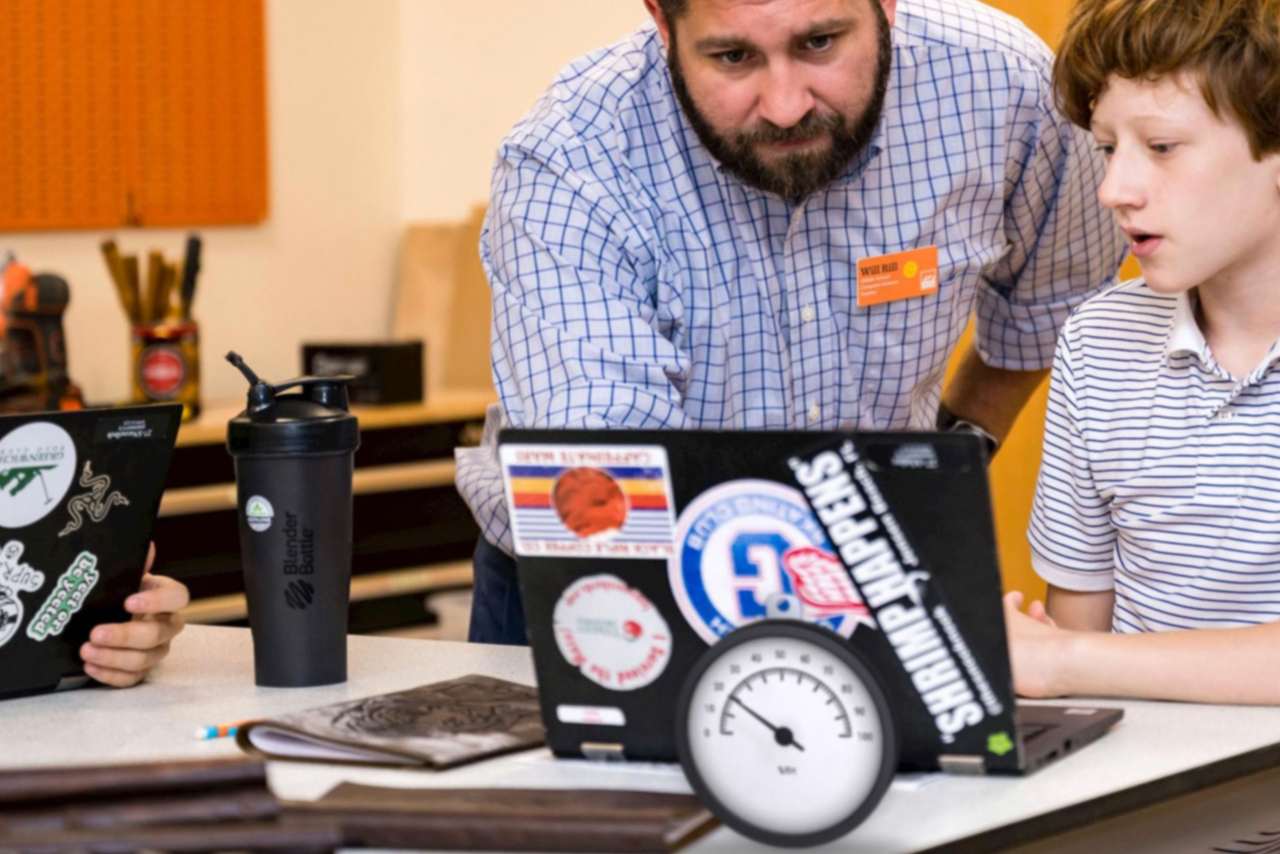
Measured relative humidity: 20 %
